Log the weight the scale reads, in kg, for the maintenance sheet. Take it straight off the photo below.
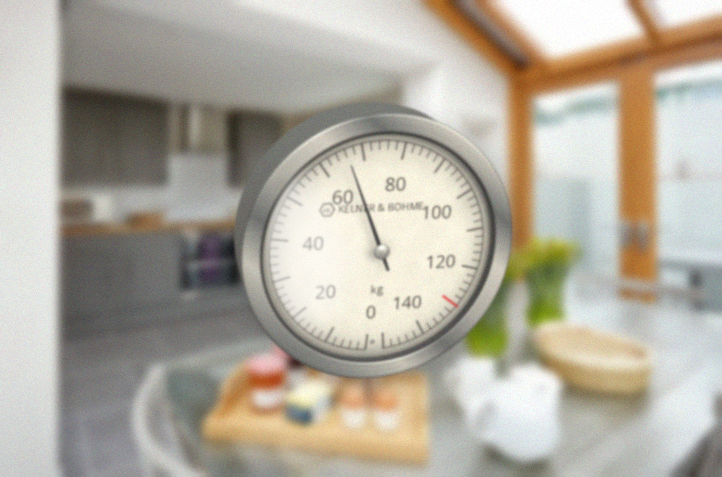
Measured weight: 66 kg
